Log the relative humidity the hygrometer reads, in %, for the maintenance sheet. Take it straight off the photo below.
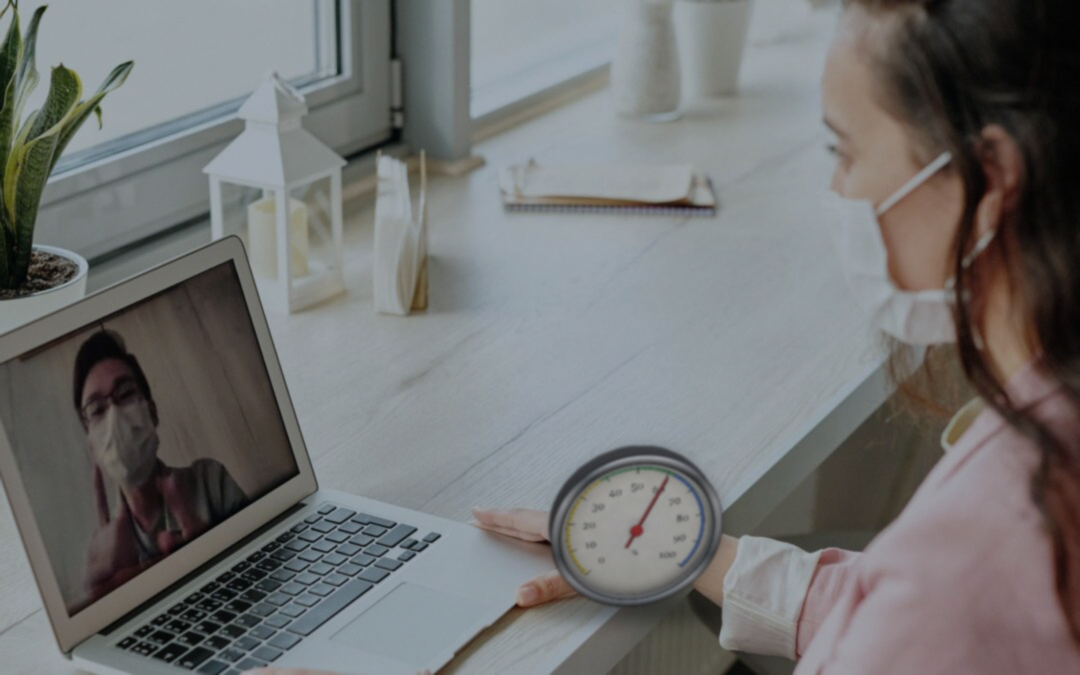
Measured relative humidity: 60 %
